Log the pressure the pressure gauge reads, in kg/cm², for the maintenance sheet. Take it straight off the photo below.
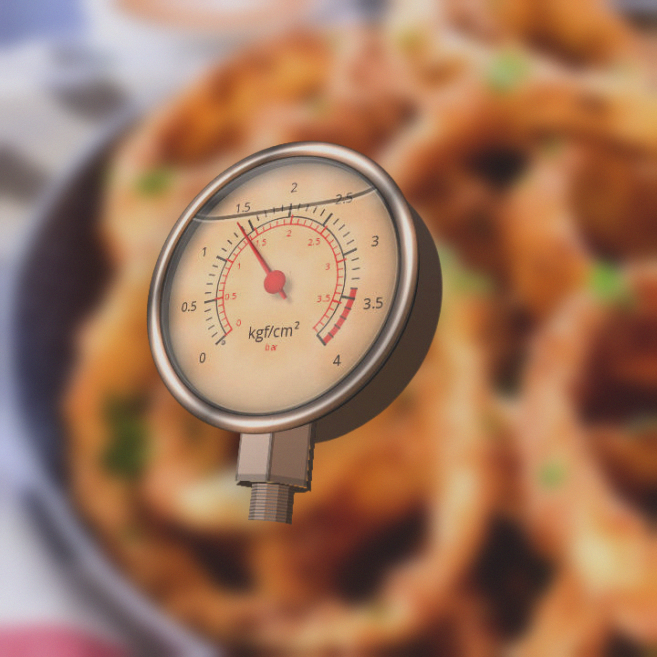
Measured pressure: 1.4 kg/cm²
